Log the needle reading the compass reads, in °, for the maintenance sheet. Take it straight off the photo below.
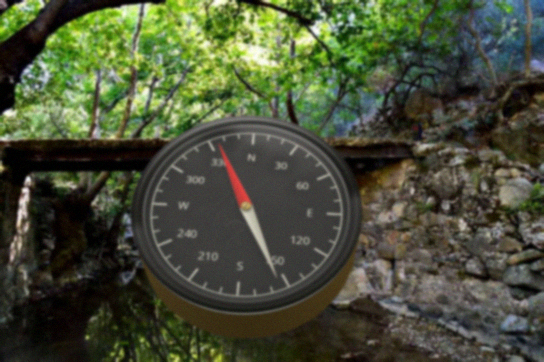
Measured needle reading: 335 °
